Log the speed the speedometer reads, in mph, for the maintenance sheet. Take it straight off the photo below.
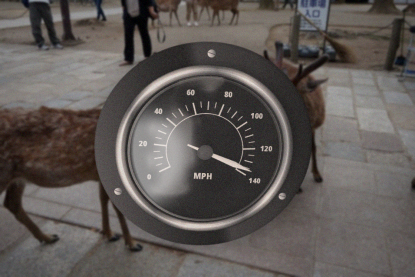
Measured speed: 135 mph
